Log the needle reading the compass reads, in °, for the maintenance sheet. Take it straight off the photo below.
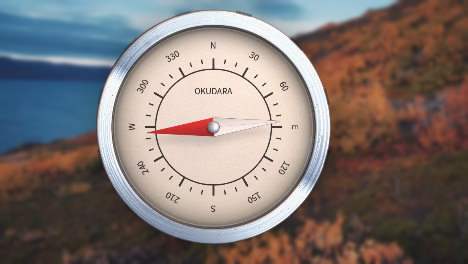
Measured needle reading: 265 °
